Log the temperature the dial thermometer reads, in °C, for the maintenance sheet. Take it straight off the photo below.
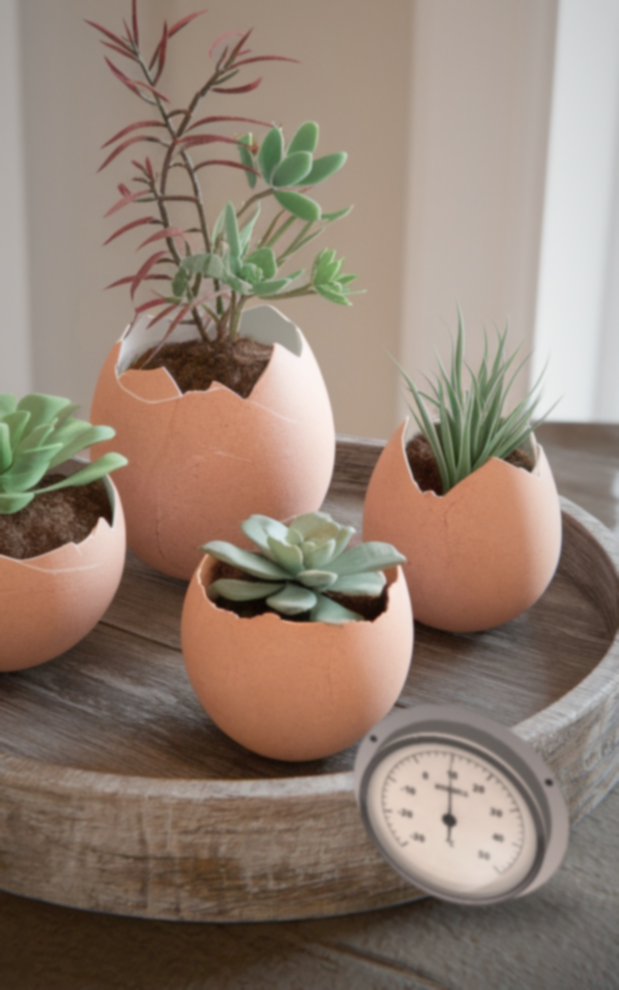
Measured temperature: 10 °C
